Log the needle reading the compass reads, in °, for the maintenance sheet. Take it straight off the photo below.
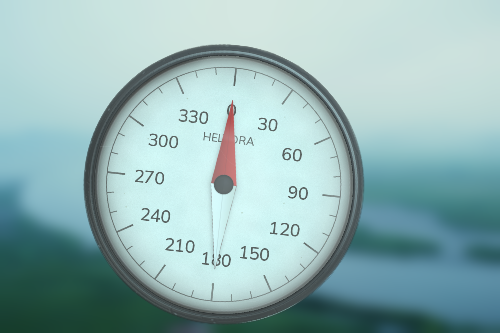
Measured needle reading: 0 °
